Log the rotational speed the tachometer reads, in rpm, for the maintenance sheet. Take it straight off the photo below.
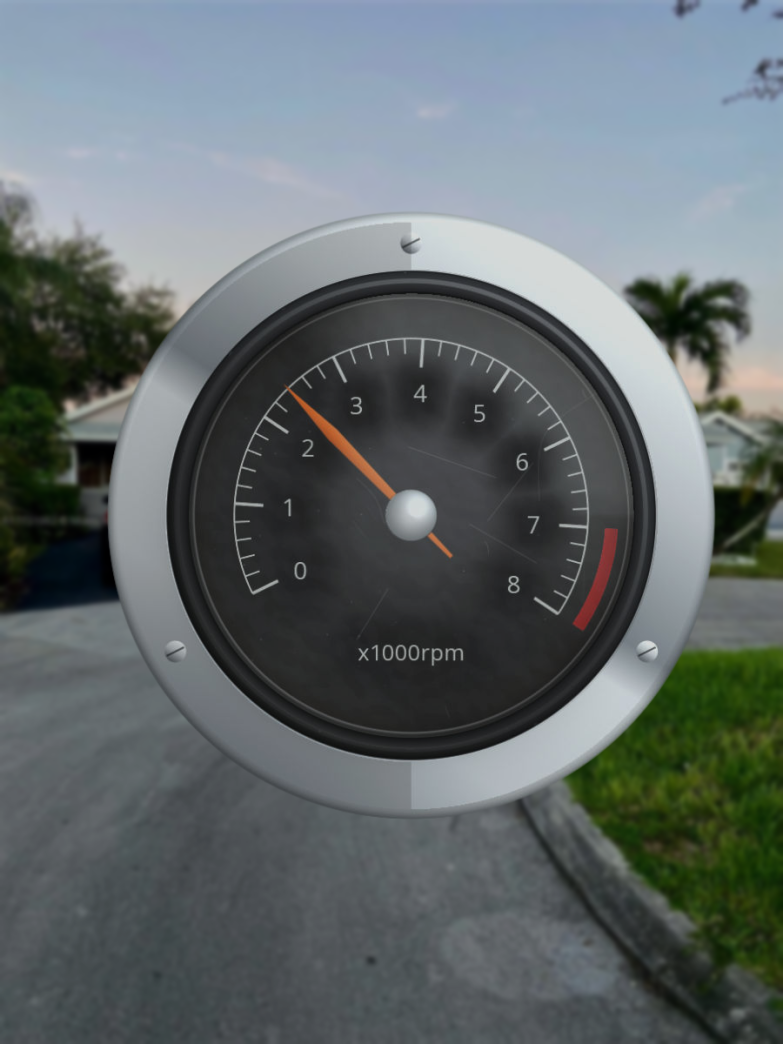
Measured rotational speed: 2400 rpm
